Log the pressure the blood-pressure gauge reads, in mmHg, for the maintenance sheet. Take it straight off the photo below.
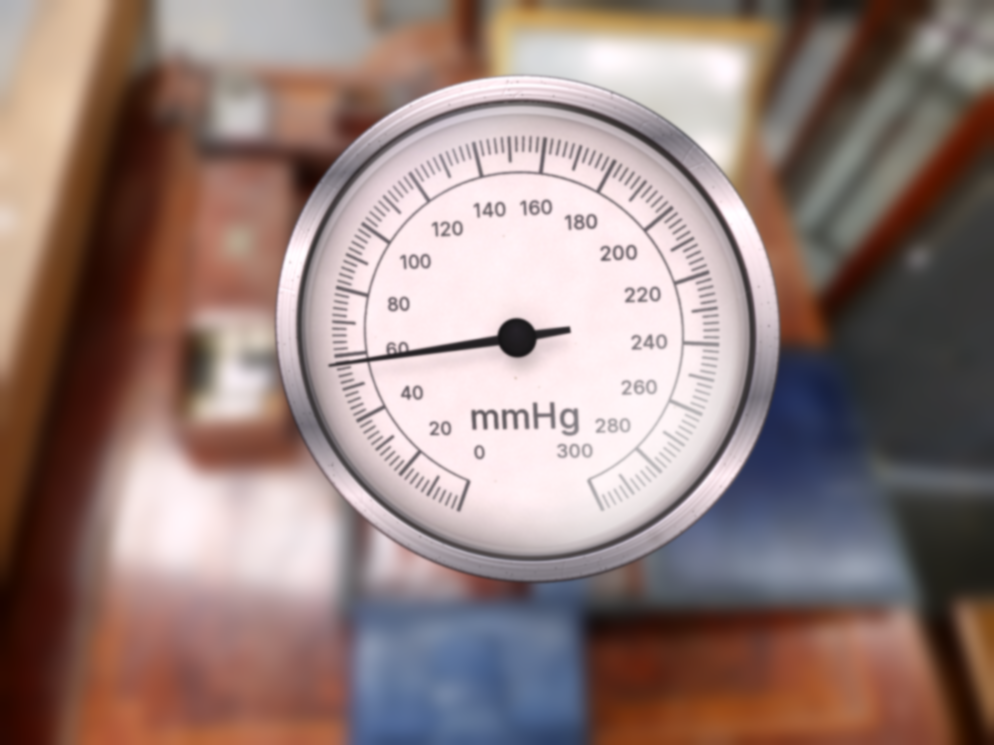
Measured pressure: 58 mmHg
